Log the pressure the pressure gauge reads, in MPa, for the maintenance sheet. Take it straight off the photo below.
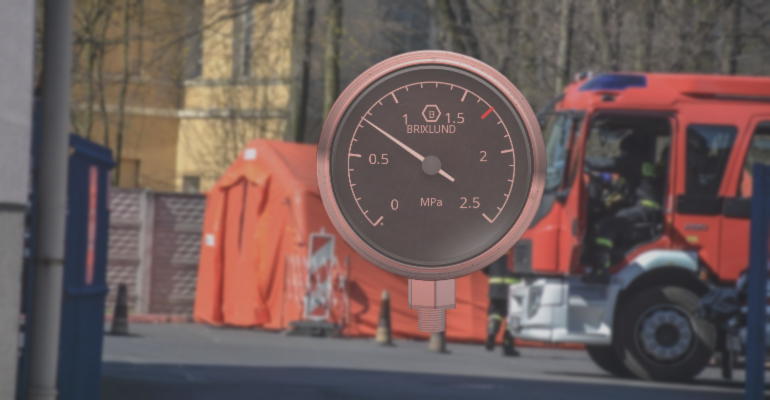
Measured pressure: 0.75 MPa
